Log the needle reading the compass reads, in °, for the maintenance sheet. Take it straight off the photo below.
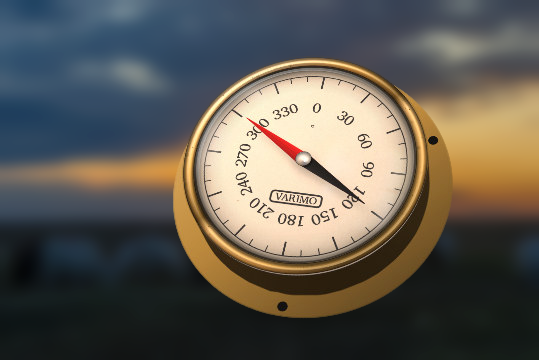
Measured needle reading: 300 °
